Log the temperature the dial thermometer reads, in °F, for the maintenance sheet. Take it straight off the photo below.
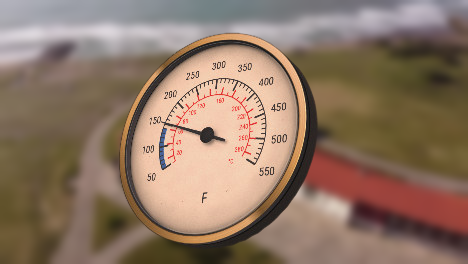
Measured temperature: 150 °F
